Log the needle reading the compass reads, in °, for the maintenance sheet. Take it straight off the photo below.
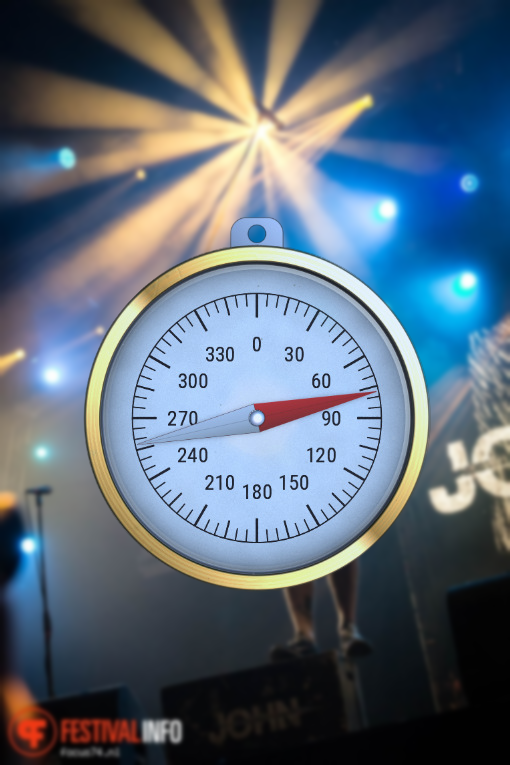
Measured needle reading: 77.5 °
